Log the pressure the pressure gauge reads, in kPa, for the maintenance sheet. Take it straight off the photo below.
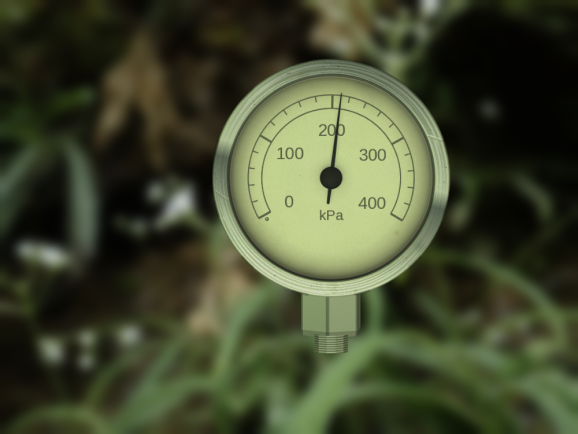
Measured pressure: 210 kPa
